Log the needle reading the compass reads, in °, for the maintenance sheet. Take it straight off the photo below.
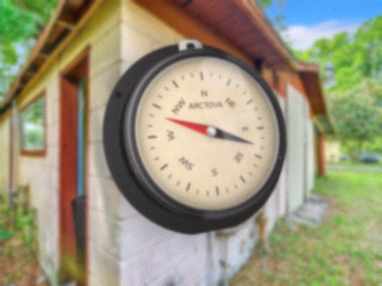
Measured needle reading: 290 °
